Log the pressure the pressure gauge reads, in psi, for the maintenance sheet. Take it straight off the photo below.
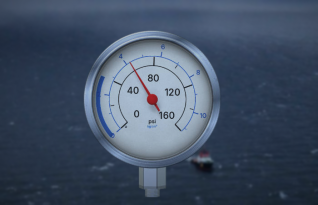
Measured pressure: 60 psi
